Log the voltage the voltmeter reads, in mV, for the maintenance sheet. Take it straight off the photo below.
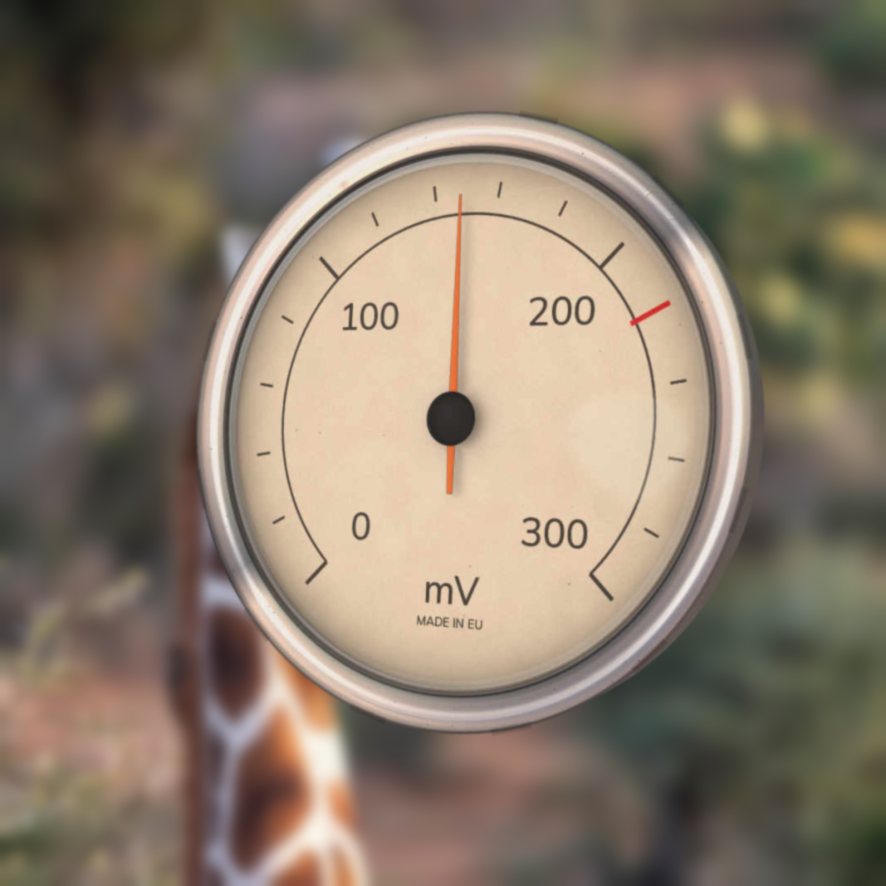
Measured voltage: 150 mV
